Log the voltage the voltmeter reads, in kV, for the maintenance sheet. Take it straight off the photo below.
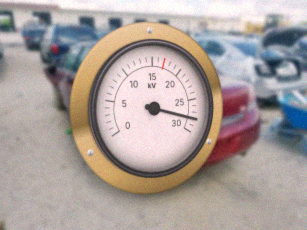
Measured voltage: 28 kV
